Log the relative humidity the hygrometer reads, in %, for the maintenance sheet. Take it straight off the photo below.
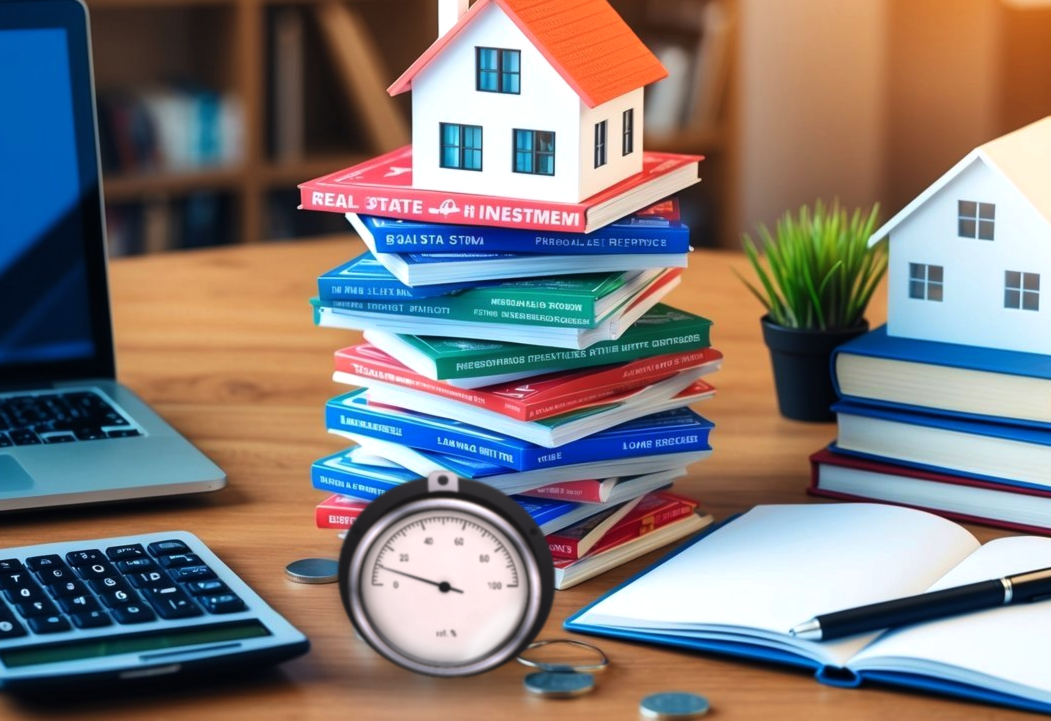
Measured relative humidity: 10 %
